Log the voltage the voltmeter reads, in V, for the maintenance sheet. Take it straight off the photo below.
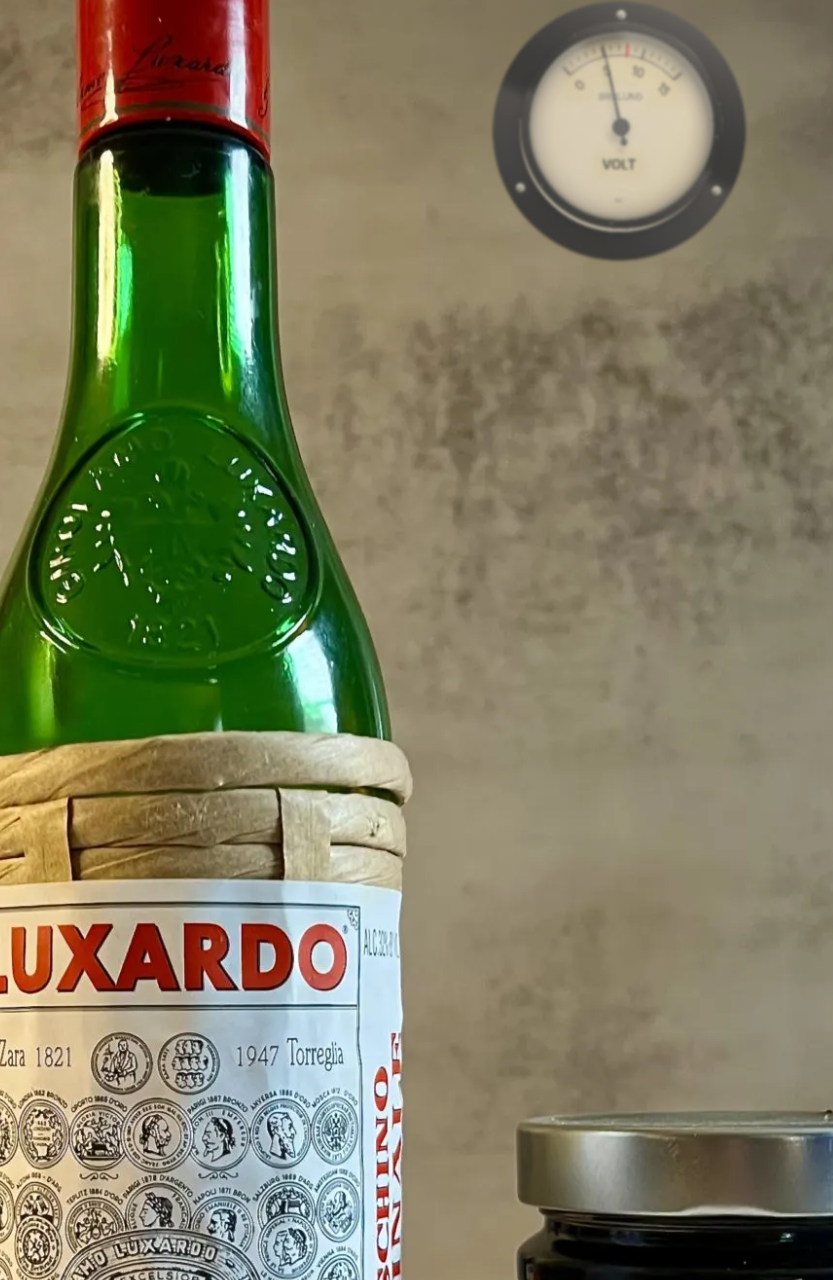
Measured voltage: 5 V
